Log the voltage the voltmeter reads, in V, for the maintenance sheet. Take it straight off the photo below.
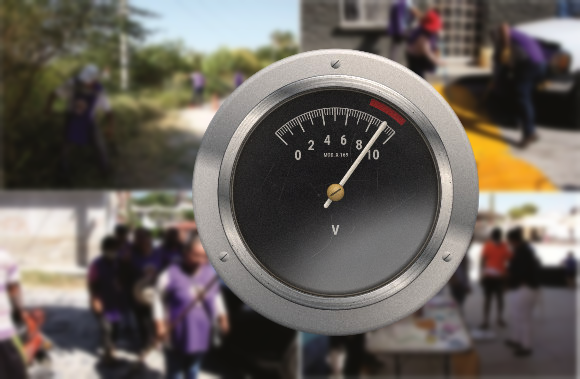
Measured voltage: 9 V
